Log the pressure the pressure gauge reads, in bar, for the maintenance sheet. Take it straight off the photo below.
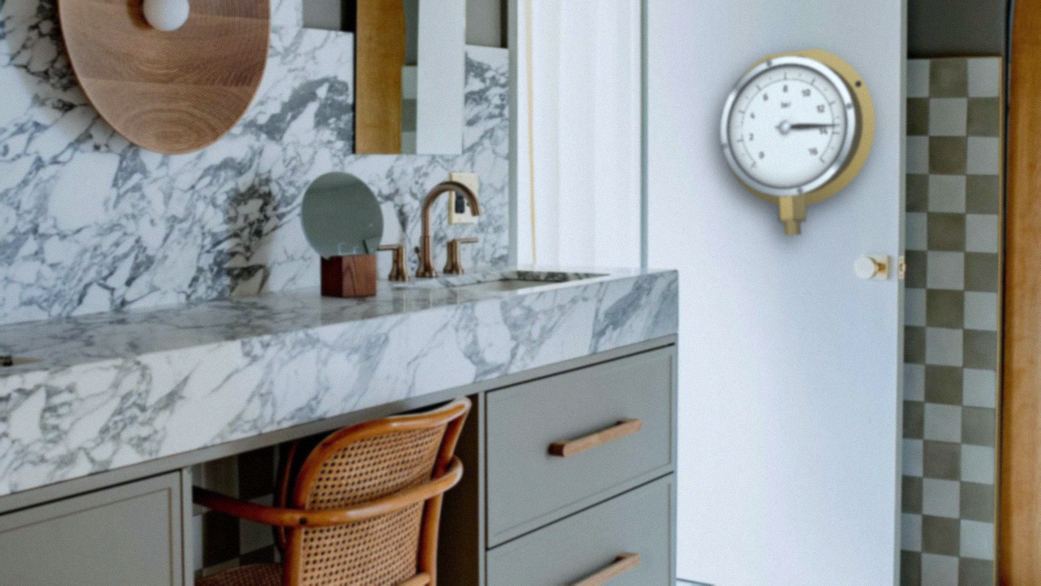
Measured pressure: 13.5 bar
